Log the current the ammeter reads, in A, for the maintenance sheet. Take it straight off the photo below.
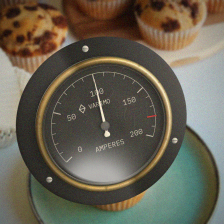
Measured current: 100 A
